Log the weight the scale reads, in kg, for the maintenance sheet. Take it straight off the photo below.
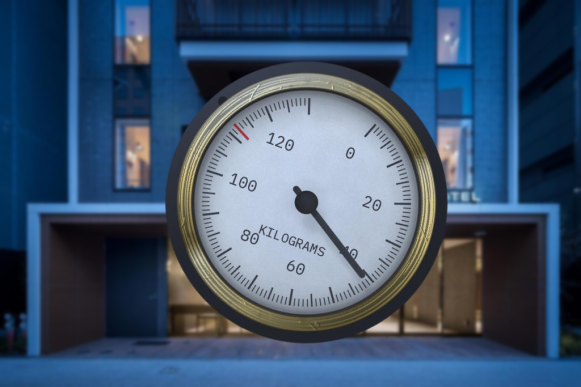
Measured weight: 41 kg
